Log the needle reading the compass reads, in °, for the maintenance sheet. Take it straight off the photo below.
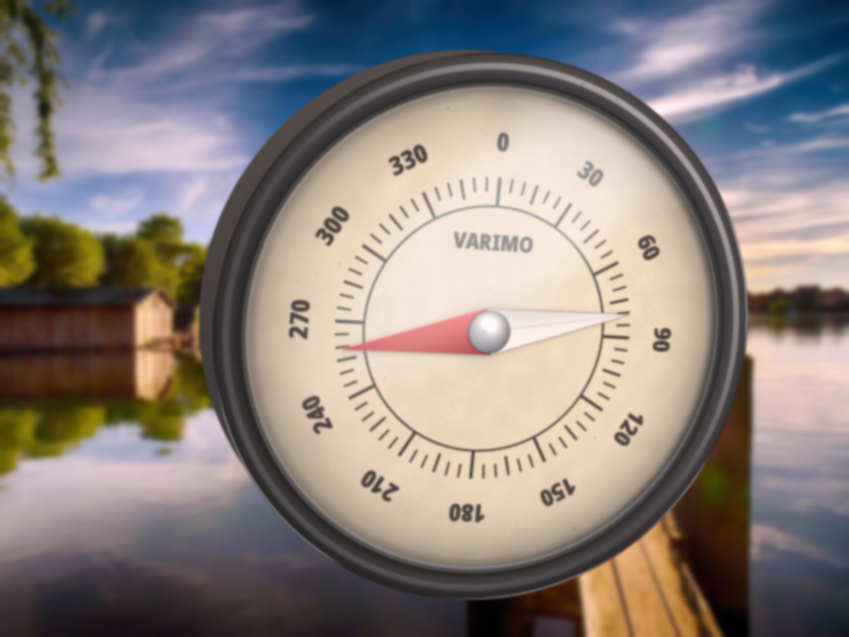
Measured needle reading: 260 °
